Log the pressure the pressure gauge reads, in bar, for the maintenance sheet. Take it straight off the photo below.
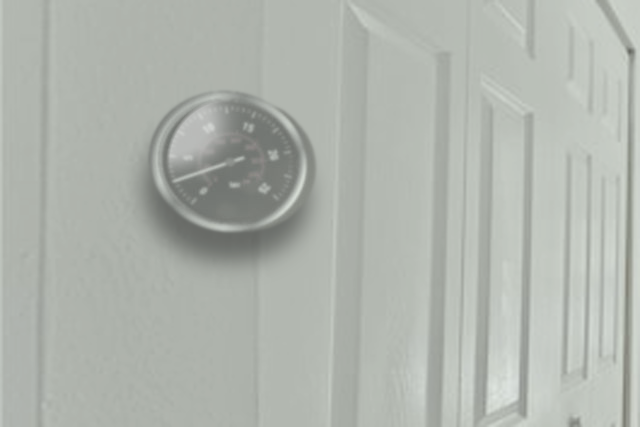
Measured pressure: 2.5 bar
